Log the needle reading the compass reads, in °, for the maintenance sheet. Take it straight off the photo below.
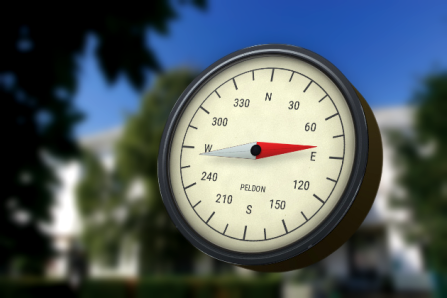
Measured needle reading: 82.5 °
